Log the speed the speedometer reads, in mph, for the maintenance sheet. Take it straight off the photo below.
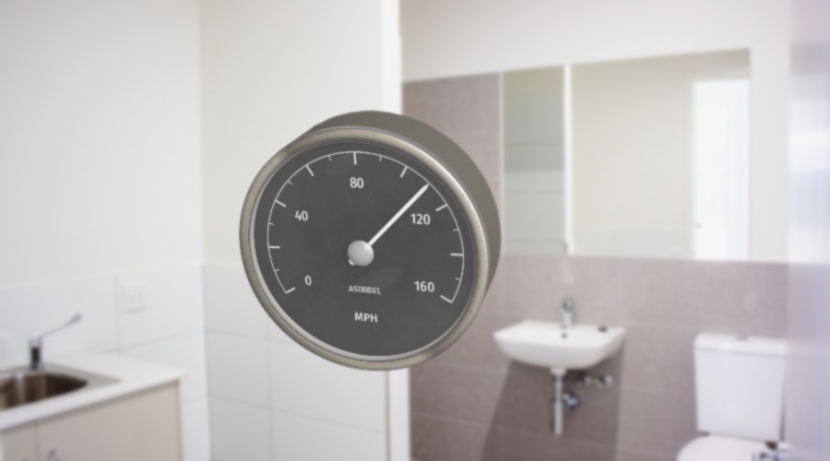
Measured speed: 110 mph
